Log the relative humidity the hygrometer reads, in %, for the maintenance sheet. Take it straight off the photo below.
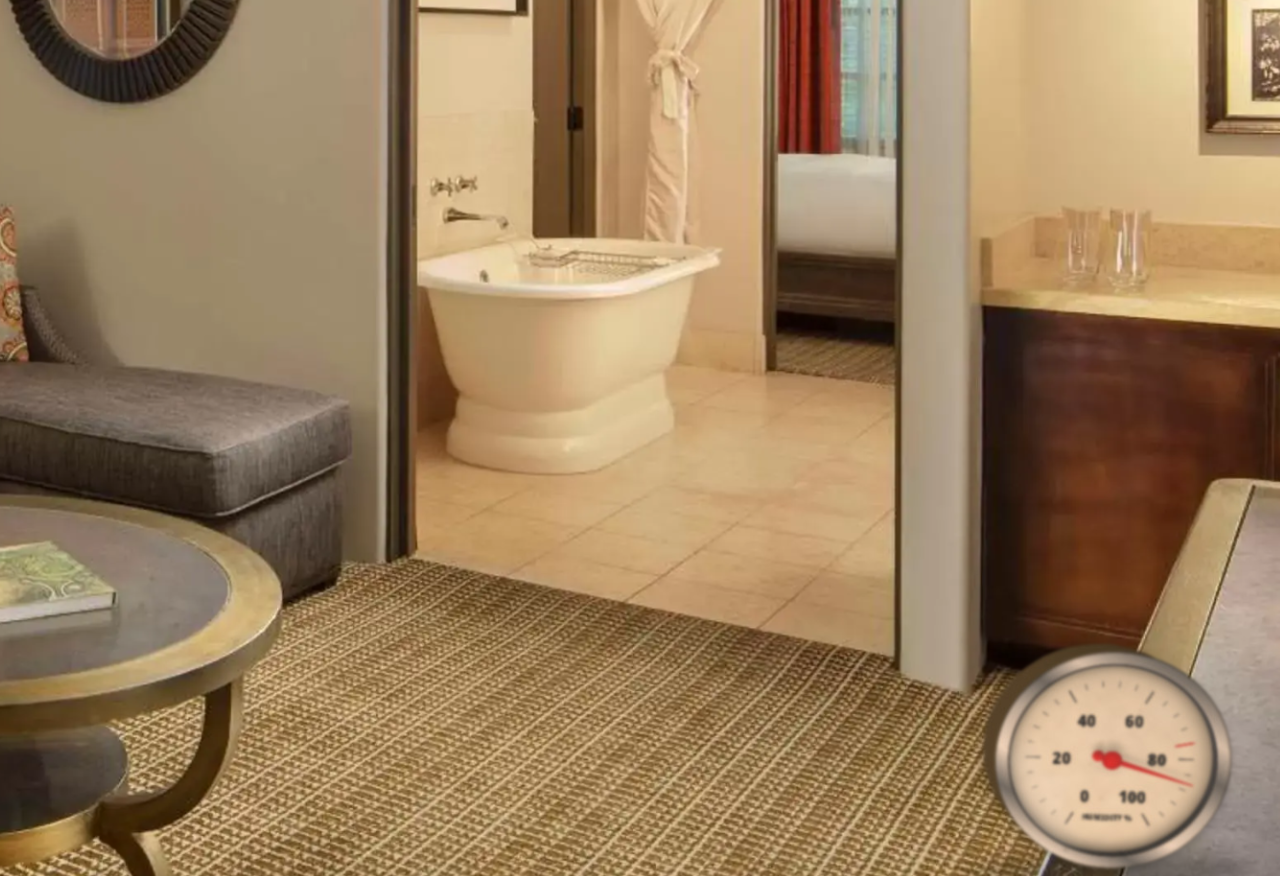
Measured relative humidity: 86 %
